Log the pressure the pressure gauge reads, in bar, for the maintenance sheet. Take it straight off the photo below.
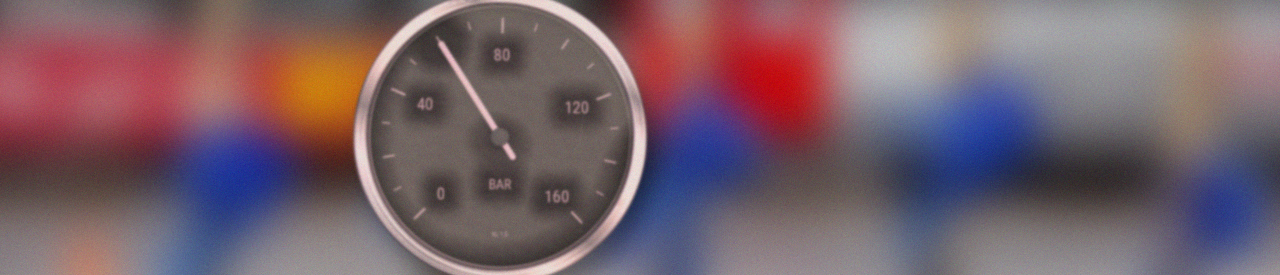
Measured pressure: 60 bar
